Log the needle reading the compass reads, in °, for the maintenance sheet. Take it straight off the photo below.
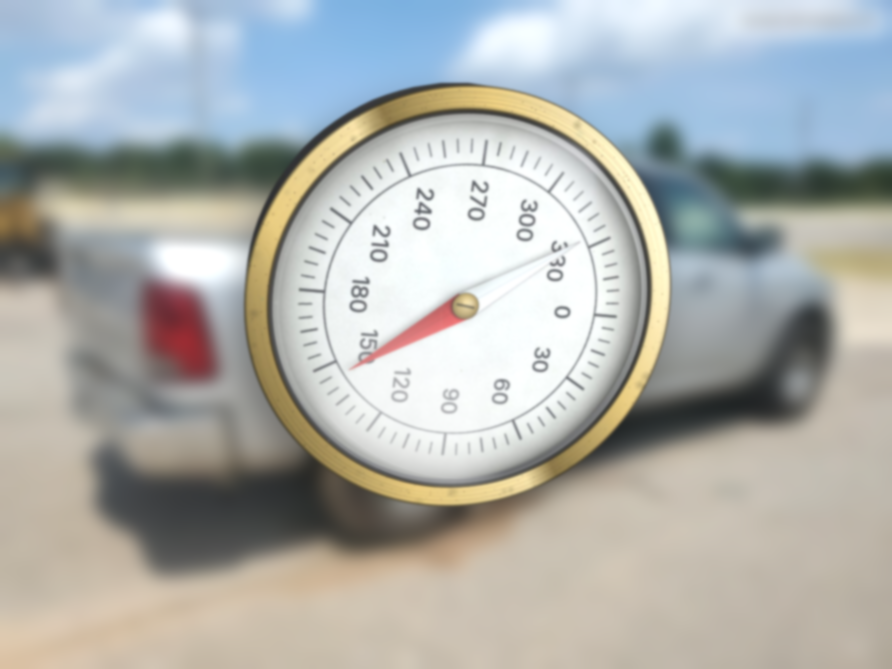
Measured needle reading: 145 °
